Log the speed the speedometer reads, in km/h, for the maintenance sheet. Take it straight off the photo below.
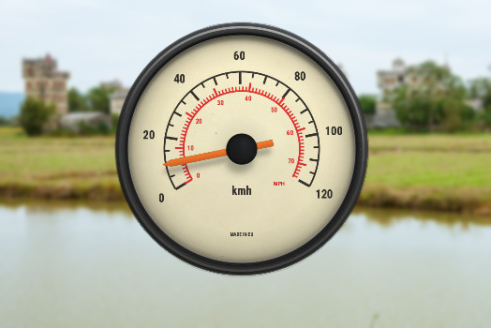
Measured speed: 10 km/h
